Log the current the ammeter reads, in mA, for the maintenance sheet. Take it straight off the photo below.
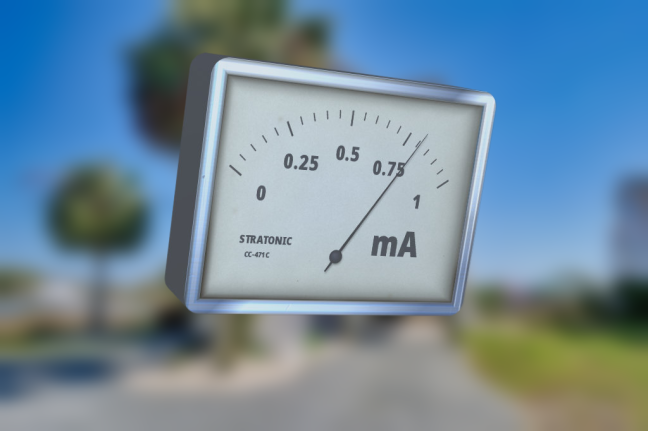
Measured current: 0.8 mA
